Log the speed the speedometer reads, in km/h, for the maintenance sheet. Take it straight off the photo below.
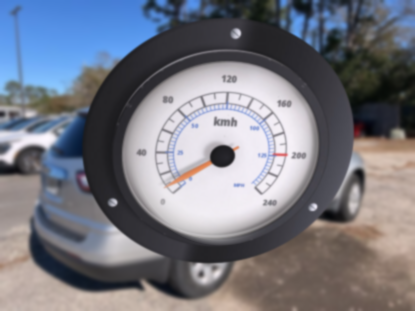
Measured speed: 10 km/h
